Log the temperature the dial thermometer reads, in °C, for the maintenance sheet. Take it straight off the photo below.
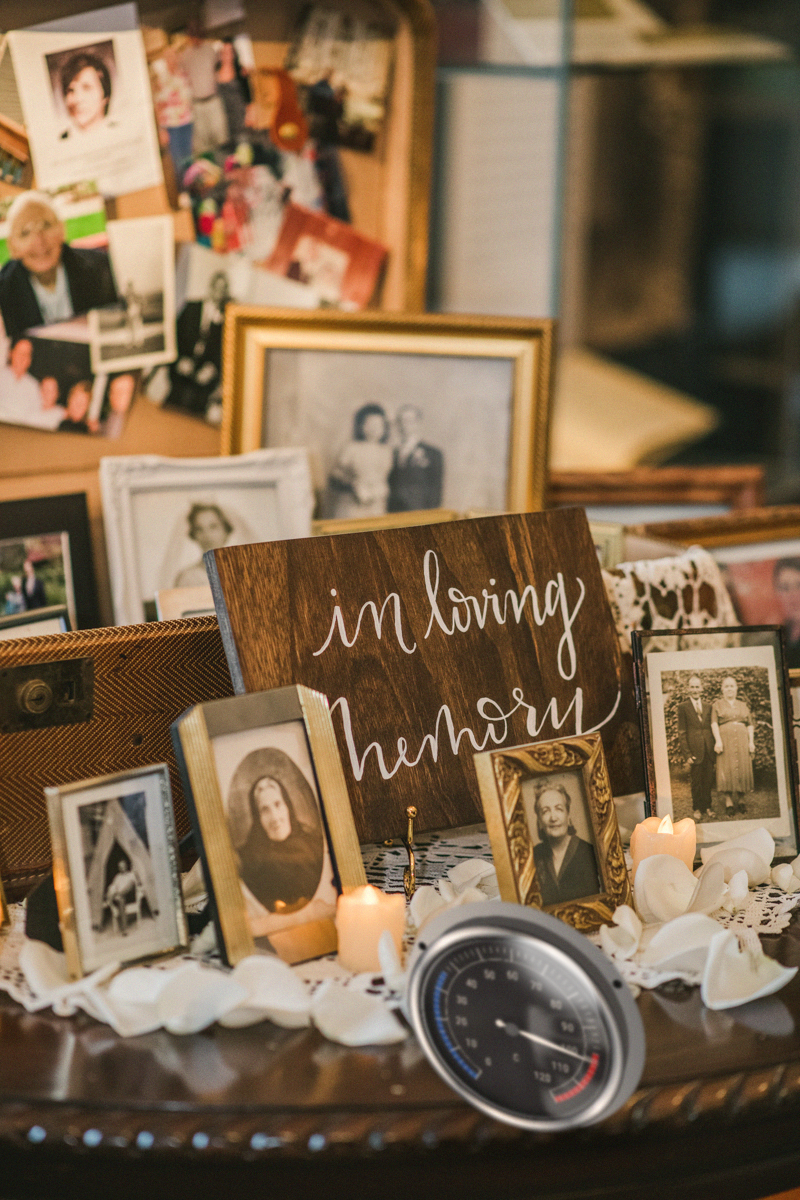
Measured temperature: 100 °C
